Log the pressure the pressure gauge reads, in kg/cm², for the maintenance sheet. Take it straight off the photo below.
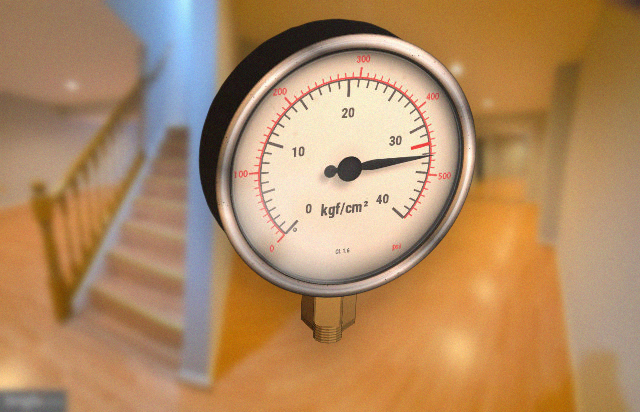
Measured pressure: 33 kg/cm²
